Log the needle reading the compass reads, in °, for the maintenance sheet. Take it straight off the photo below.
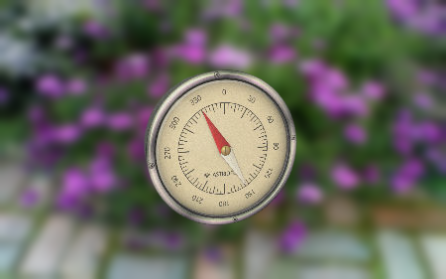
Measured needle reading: 330 °
